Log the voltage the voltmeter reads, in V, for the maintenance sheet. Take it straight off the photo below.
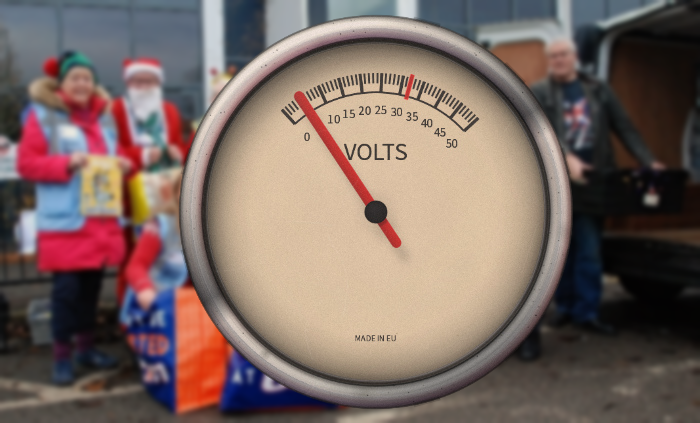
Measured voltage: 5 V
